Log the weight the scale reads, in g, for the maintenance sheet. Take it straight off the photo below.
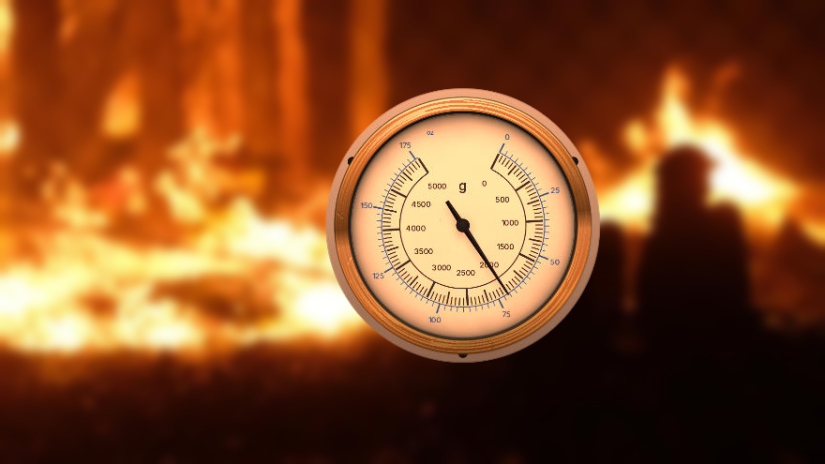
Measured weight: 2000 g
